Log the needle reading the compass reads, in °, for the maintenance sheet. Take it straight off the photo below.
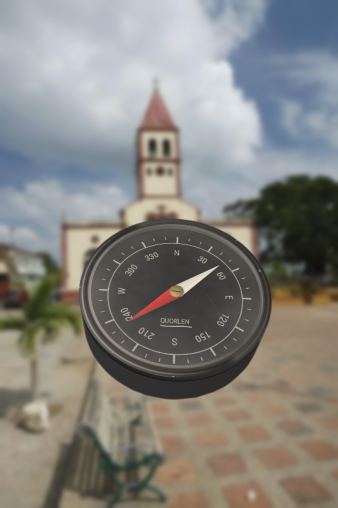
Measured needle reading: 230 °
